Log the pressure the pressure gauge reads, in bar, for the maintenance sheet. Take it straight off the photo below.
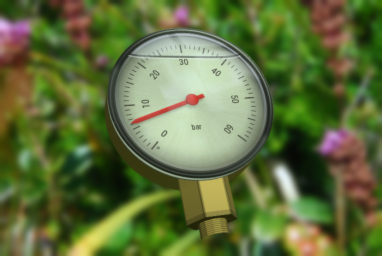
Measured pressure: 6 bar
